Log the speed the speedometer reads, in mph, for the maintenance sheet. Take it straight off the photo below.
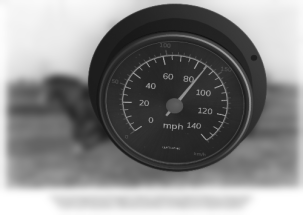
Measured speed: 85 mph
